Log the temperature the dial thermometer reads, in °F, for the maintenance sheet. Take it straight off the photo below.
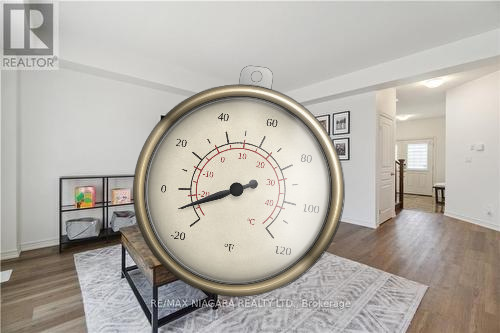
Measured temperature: -10 °F
